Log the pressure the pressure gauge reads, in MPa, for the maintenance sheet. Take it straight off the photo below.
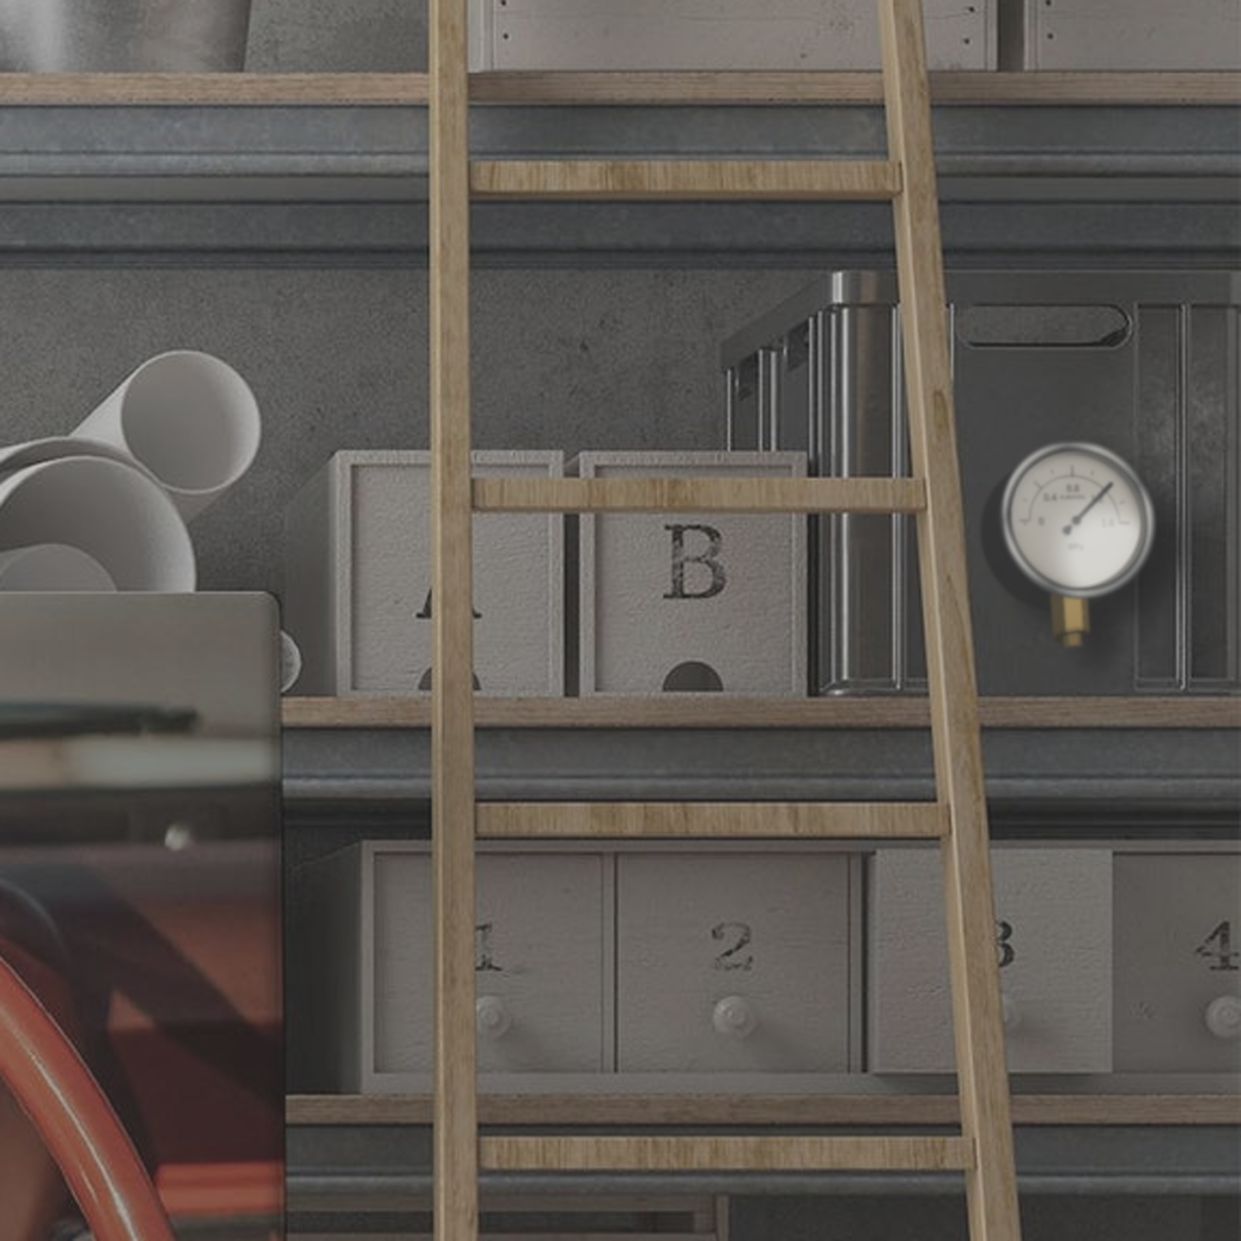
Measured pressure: 1.2 MPa
